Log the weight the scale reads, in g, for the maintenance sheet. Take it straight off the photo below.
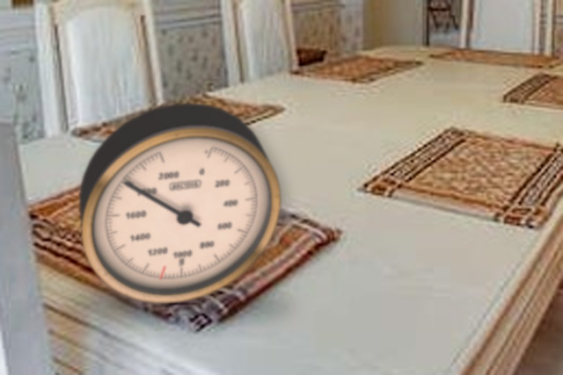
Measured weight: 1800 g
